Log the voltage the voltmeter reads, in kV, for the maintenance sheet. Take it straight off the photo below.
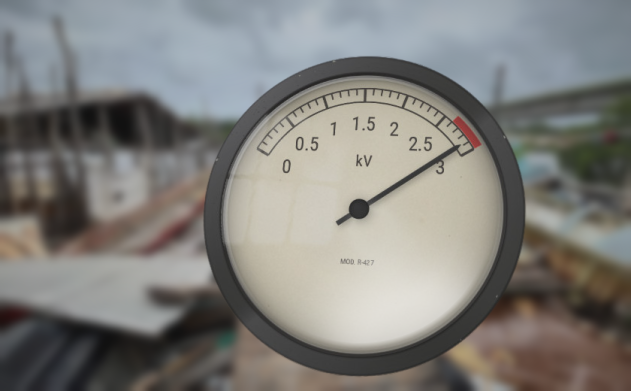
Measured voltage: 2.9 kV
